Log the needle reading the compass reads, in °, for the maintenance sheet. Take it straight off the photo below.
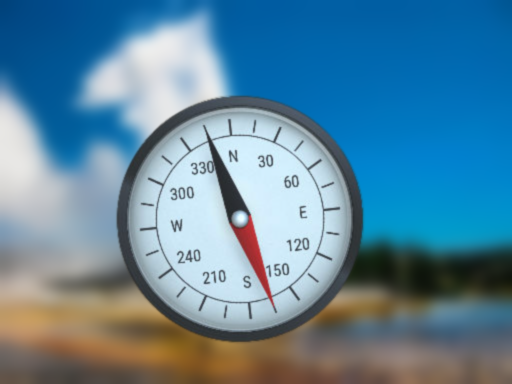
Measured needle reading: 165 °
